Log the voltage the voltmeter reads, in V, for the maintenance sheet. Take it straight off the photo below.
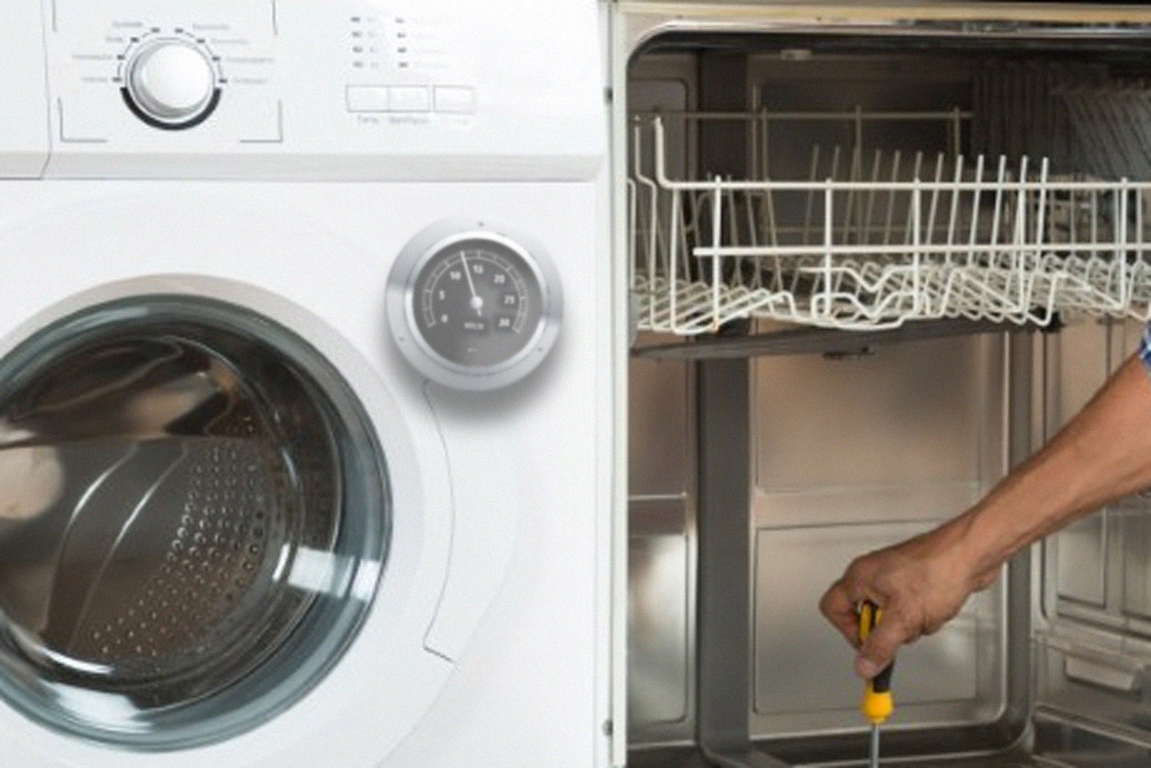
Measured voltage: 12.5 V
